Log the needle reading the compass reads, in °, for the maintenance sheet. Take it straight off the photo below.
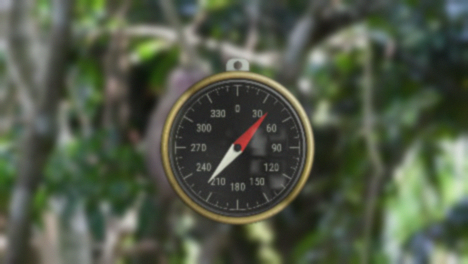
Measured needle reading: 40 °
